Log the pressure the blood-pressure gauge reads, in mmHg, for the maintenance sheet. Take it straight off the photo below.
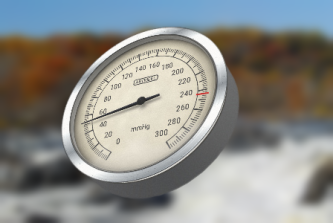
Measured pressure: 50 mmHg
